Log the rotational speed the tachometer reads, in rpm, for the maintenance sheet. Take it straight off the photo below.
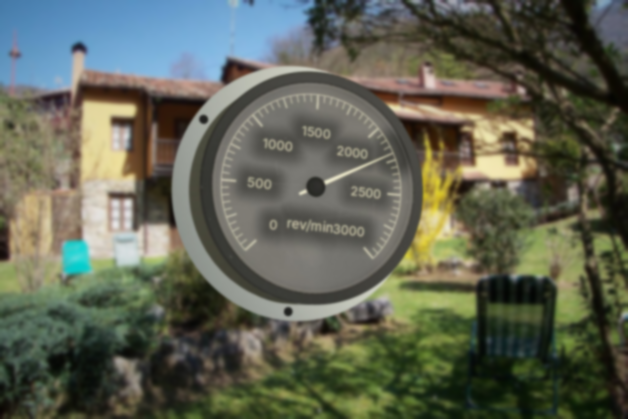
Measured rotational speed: 2200 rpm
